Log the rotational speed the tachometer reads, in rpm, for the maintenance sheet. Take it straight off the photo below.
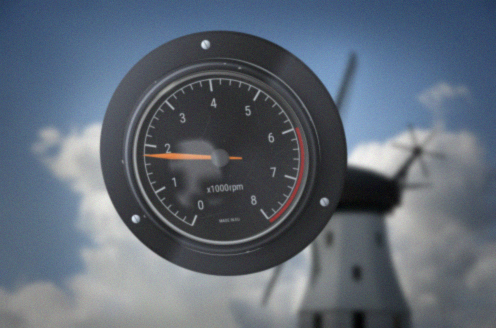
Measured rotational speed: 1800 rpm
